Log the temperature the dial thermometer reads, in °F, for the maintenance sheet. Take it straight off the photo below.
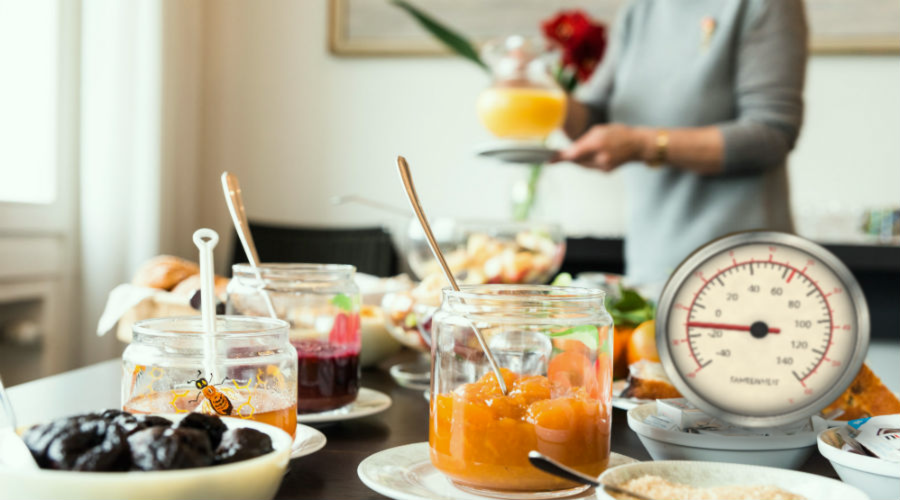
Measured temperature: -12 °F
